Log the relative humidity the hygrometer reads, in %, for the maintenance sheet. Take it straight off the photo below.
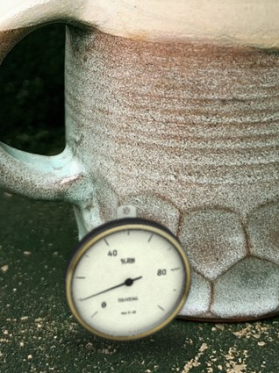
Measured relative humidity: 10 %
